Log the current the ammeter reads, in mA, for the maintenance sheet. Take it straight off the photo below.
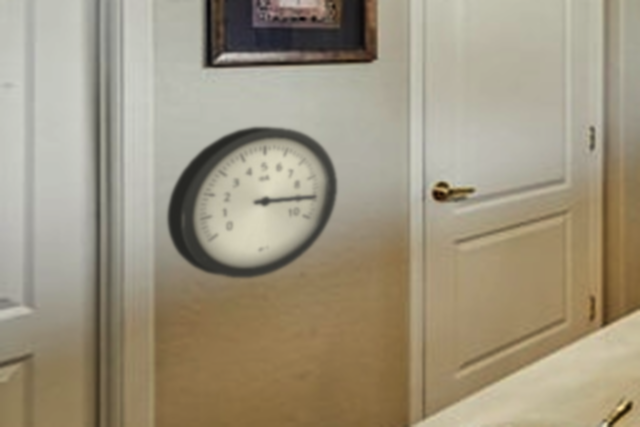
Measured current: 9 mA
